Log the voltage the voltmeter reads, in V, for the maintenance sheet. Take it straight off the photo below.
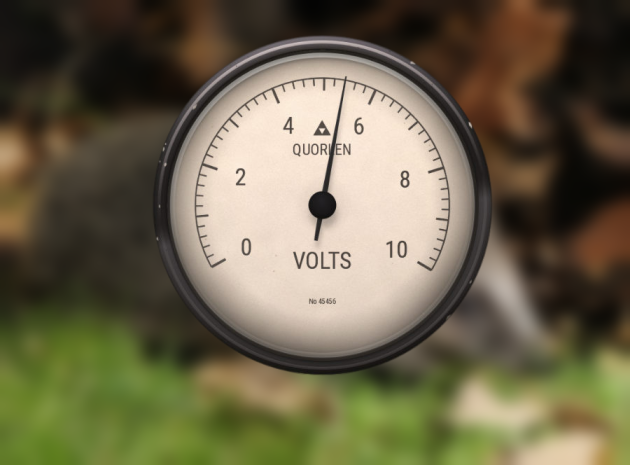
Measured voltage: 5.4 V
